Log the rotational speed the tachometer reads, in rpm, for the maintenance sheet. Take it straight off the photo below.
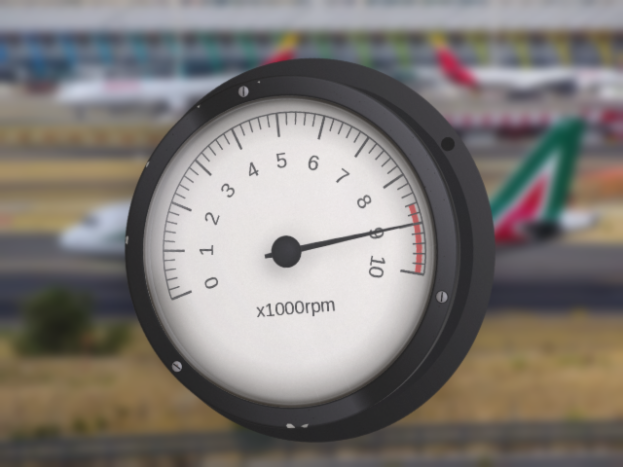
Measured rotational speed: 9000 rpm
